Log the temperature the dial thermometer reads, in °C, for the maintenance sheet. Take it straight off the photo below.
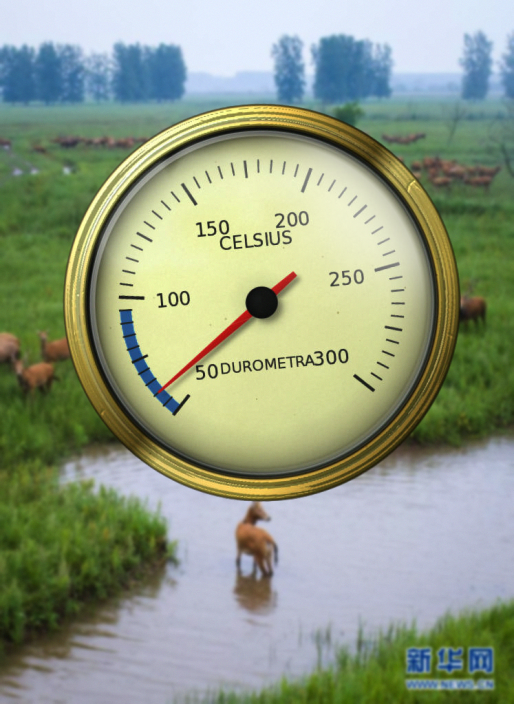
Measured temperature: 60 °C
